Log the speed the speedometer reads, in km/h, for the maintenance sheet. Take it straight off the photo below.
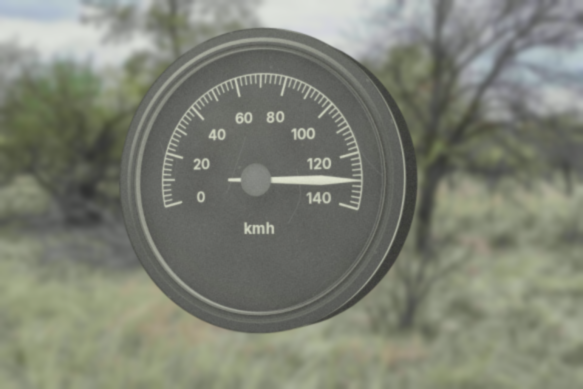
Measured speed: 130 km/h
